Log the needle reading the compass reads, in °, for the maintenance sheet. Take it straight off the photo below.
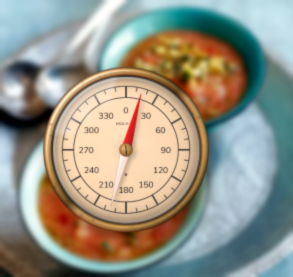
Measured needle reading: 15 °
